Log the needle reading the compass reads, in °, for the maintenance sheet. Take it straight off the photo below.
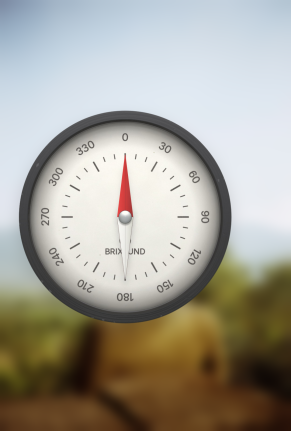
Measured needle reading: 0 °
